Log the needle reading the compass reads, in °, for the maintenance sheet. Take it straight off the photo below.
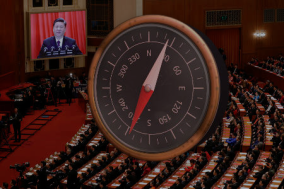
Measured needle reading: 205 °
